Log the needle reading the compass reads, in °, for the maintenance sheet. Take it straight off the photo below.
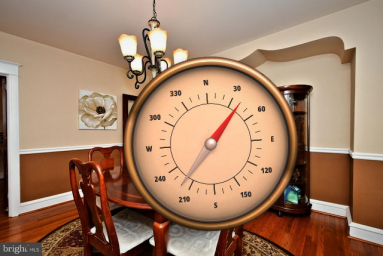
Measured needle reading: 40 °
